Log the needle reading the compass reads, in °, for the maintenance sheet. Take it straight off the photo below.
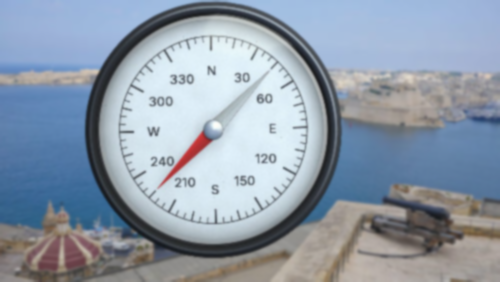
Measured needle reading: 225 °
